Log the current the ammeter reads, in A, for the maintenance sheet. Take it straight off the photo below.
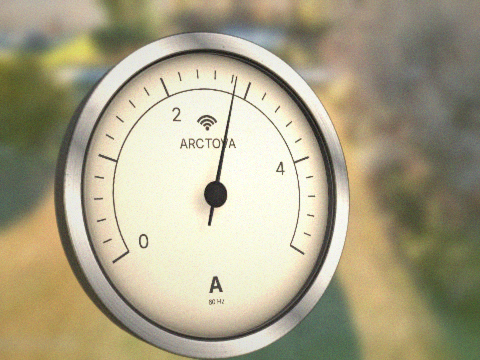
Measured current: 2.8 A
